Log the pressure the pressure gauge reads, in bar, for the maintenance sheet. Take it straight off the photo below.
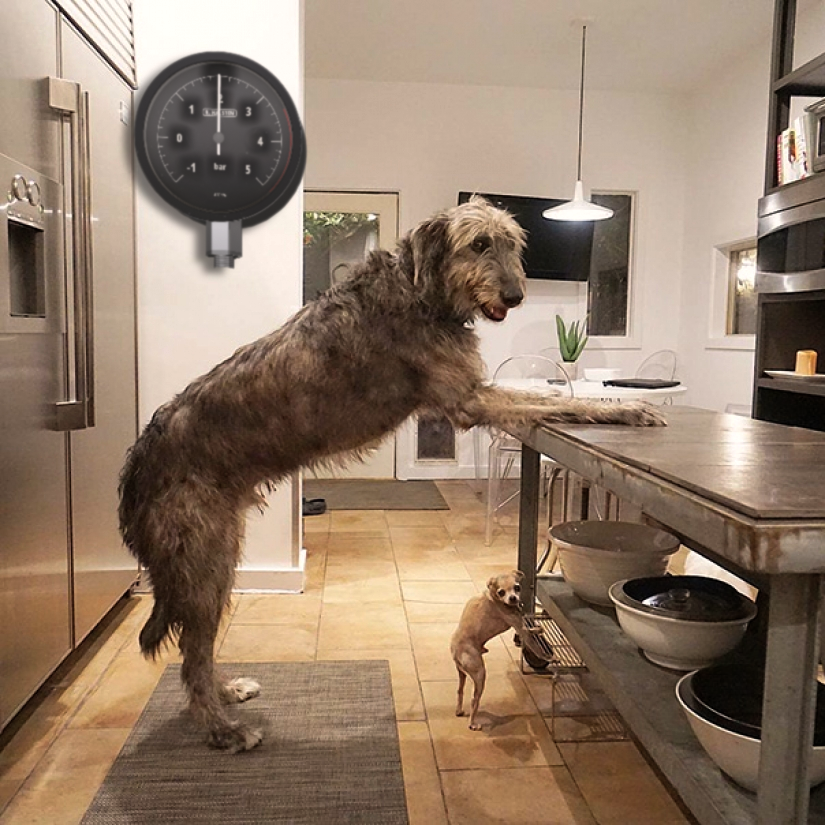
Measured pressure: 2 bar
